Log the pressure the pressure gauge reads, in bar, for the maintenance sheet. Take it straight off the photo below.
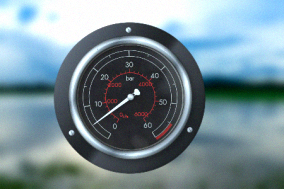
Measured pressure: 5 bar
